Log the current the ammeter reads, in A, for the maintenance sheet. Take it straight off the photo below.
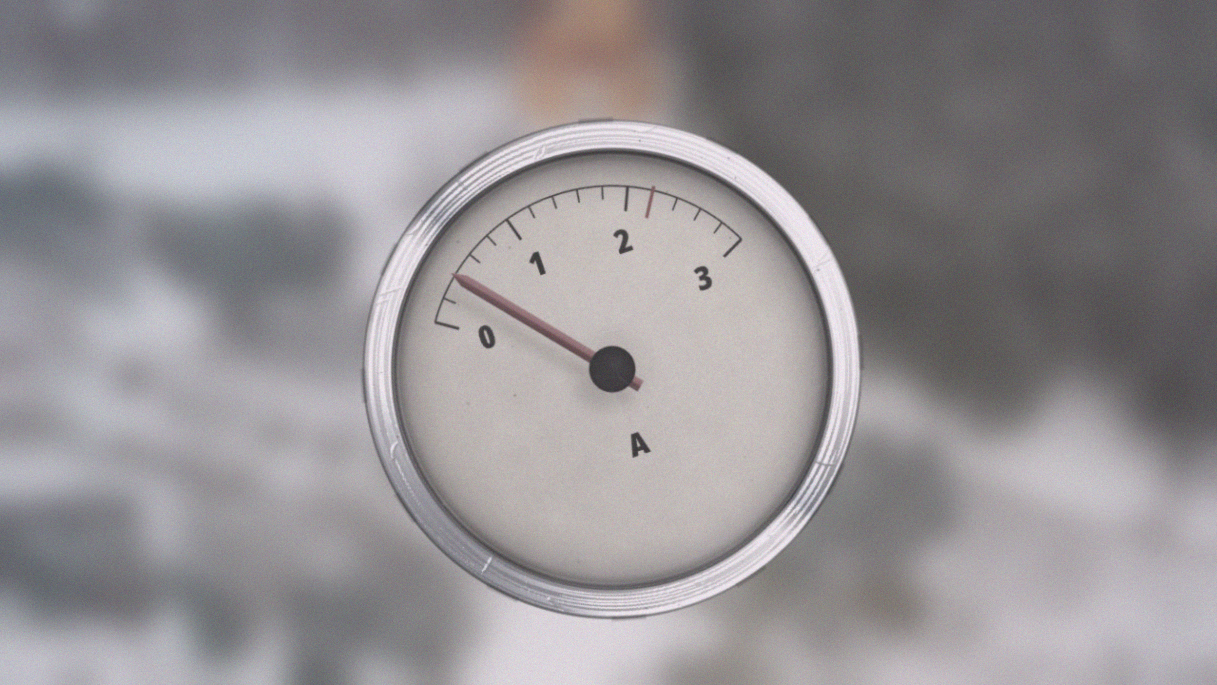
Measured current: 0.4 A
